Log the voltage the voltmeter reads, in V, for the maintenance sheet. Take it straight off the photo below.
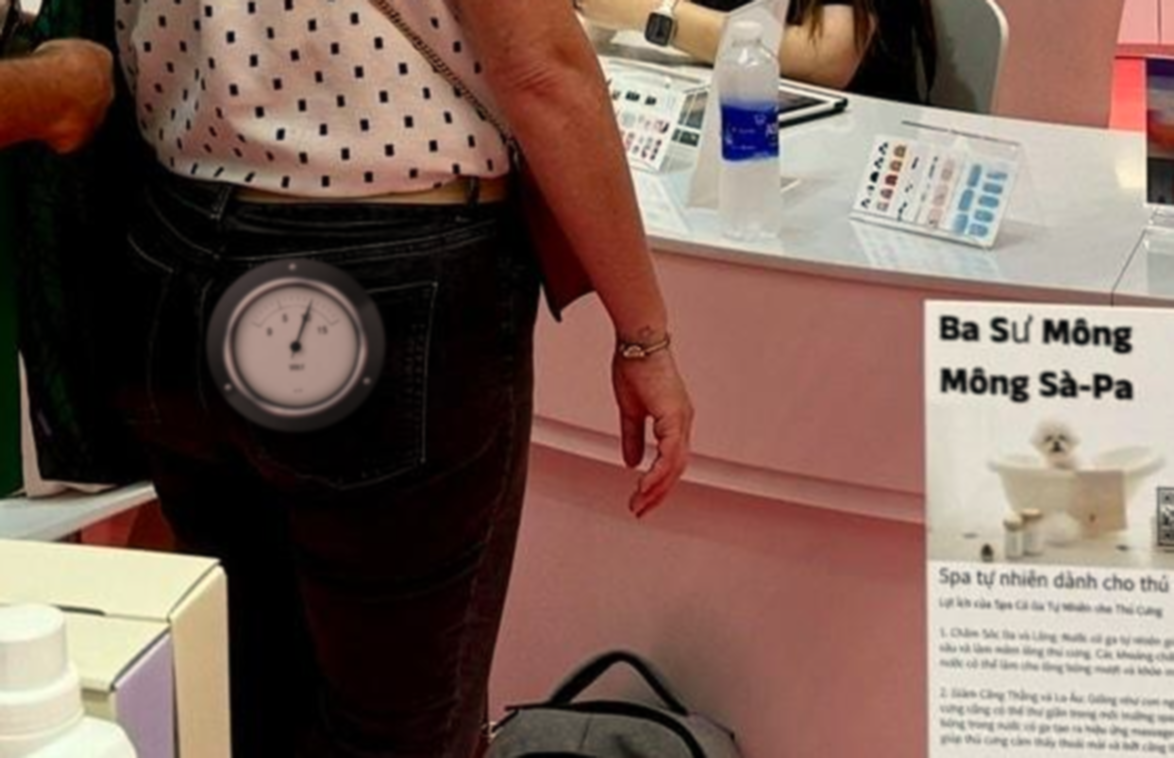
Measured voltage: 10 V
